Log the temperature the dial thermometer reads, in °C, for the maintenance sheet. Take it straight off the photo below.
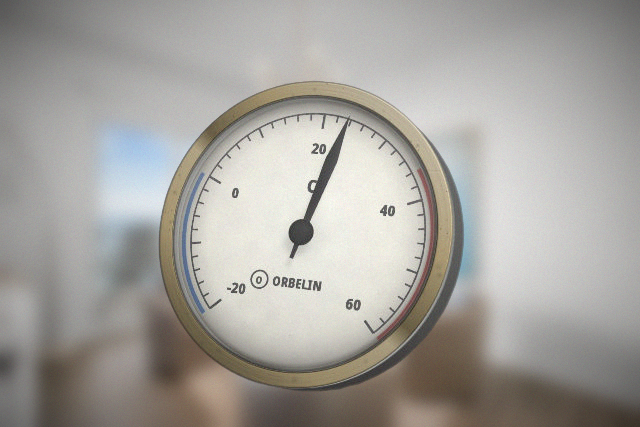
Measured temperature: 24 °C
